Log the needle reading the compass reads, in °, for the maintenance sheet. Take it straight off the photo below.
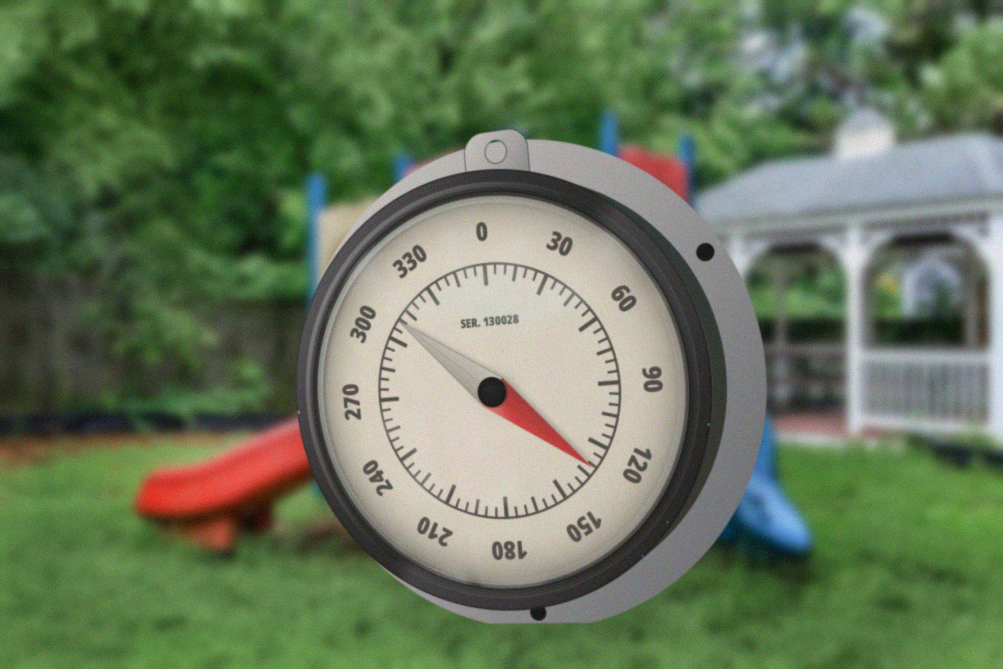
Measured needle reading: 130 °
